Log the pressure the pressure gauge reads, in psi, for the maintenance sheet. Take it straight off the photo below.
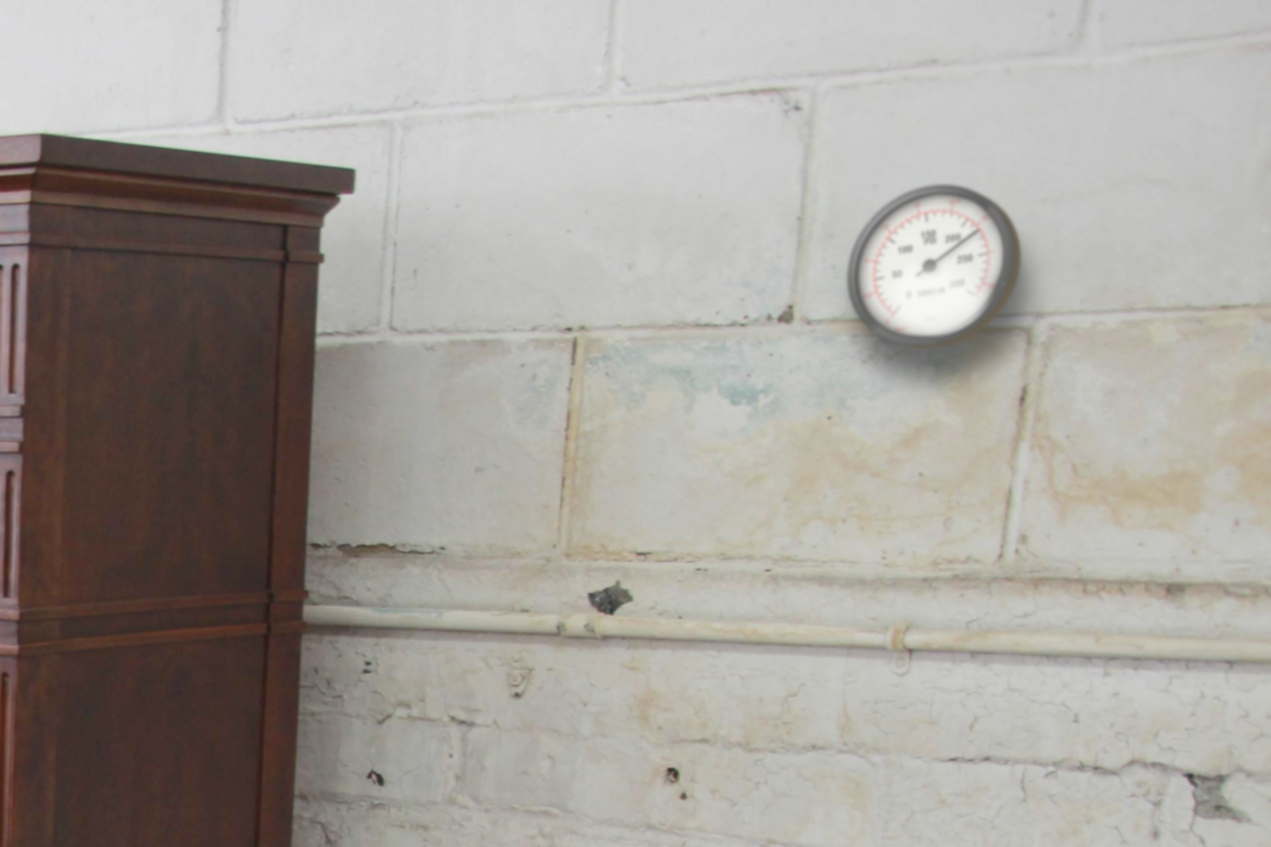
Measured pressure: 220 psi
